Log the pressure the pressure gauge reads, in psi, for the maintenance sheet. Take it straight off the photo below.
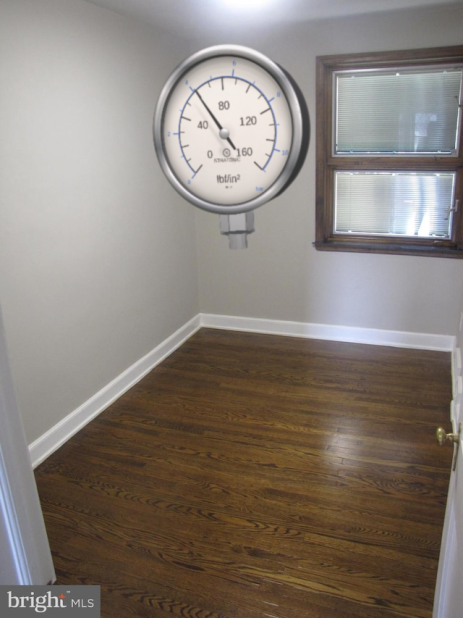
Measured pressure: 60 psi
